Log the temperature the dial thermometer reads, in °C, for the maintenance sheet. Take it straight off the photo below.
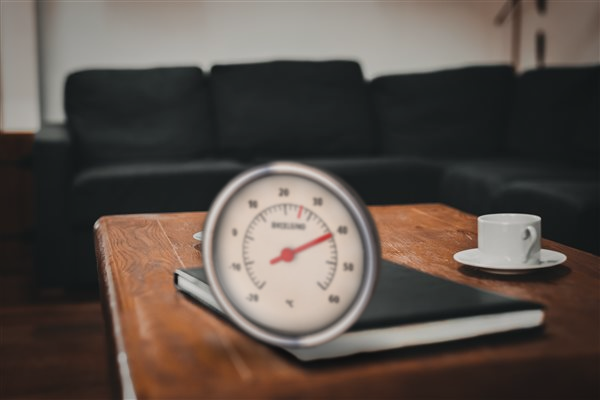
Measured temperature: 40 °C
